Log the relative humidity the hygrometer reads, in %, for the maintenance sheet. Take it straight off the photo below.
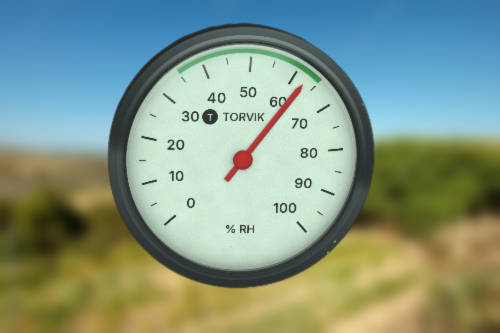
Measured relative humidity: 62.5 %
